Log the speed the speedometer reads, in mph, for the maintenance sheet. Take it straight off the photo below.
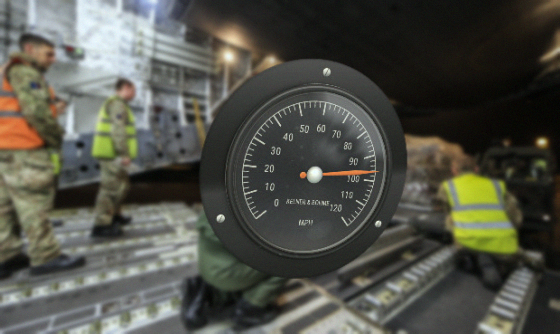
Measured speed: 96 mph
